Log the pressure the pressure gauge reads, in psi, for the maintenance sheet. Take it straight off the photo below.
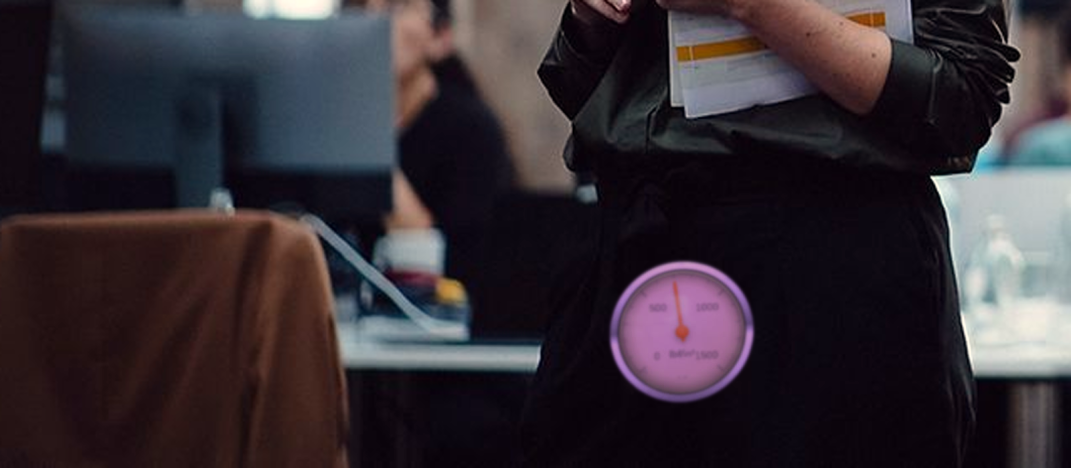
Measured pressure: 700 psi
